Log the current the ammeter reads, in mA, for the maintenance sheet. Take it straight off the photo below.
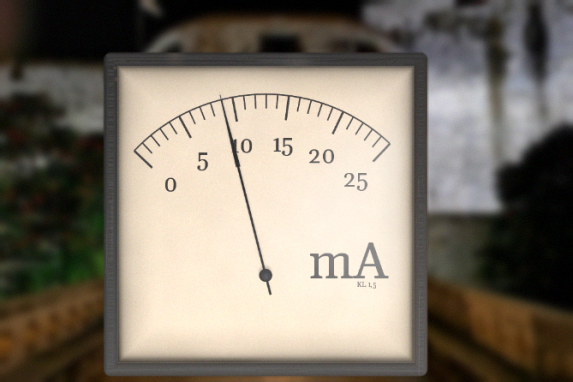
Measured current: 9 mA
